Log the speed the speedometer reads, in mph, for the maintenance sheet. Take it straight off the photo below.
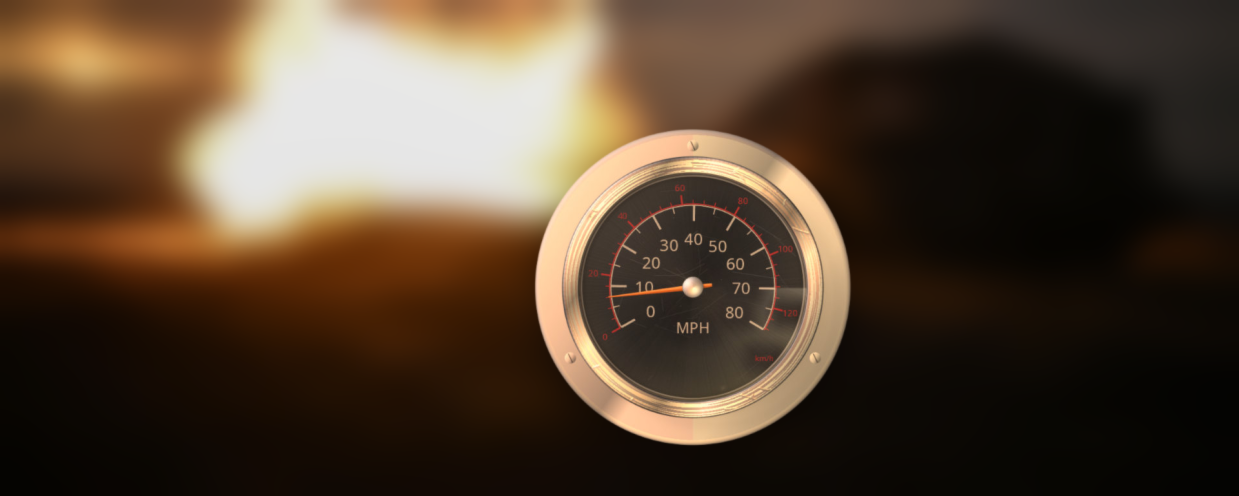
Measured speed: 7.5 mph
